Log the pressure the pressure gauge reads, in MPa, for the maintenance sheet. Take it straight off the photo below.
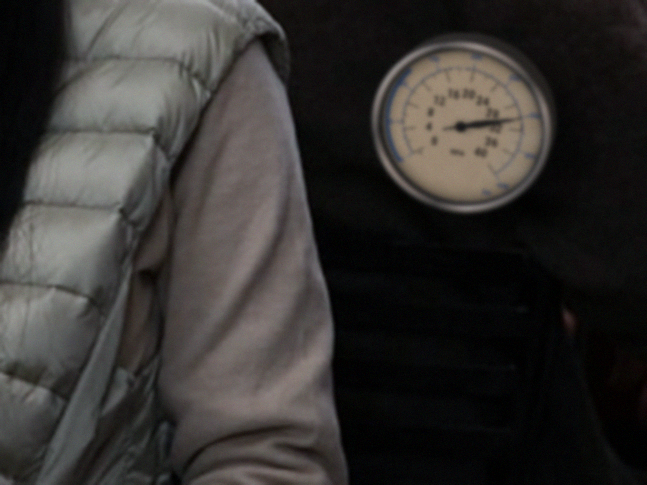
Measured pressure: 30 MPa
